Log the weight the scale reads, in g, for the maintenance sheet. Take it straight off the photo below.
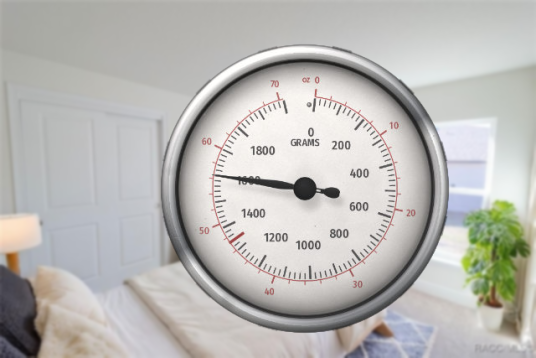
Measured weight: 1600 g
